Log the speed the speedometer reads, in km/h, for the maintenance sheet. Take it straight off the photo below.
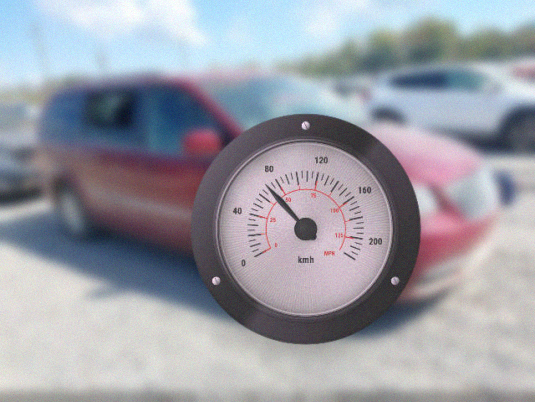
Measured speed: 70 km/h
